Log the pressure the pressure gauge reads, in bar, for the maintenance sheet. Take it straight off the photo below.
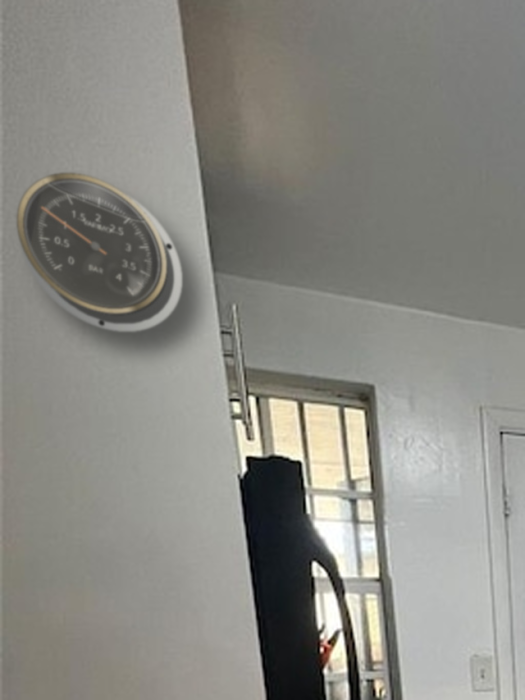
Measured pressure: 1 bar
